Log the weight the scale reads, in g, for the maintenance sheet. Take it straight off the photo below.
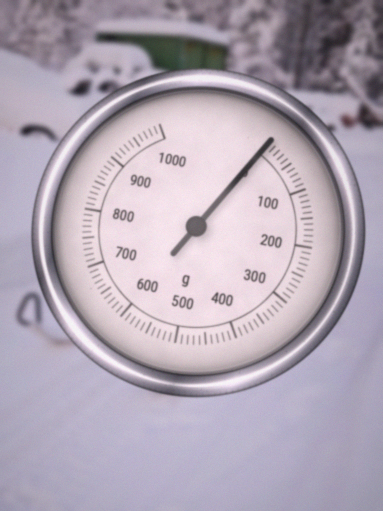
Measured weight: 0 g
